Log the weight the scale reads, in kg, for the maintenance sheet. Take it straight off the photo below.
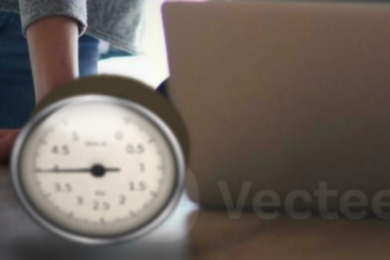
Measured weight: 4 kg
